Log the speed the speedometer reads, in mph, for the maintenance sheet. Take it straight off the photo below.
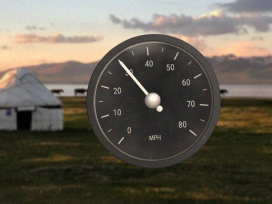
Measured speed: 30 mph
